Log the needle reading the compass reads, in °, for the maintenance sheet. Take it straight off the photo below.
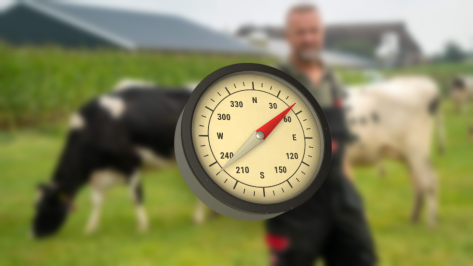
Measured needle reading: 50 °
